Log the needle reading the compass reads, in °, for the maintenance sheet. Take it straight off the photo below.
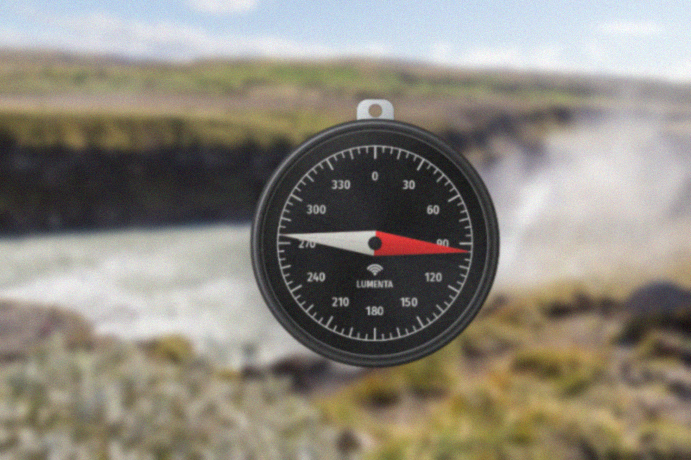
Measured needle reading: 95 °
